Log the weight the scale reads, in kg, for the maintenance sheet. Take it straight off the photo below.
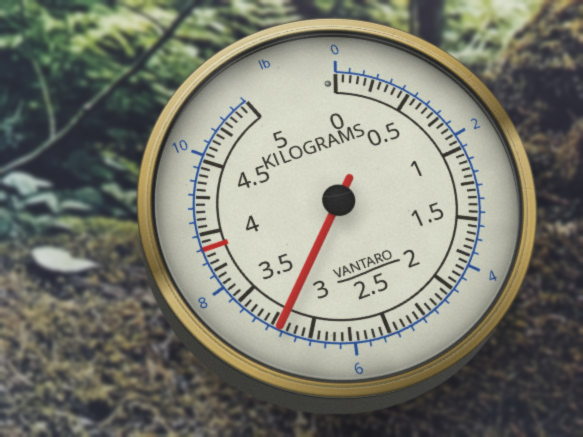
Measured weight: 3.2 kg
